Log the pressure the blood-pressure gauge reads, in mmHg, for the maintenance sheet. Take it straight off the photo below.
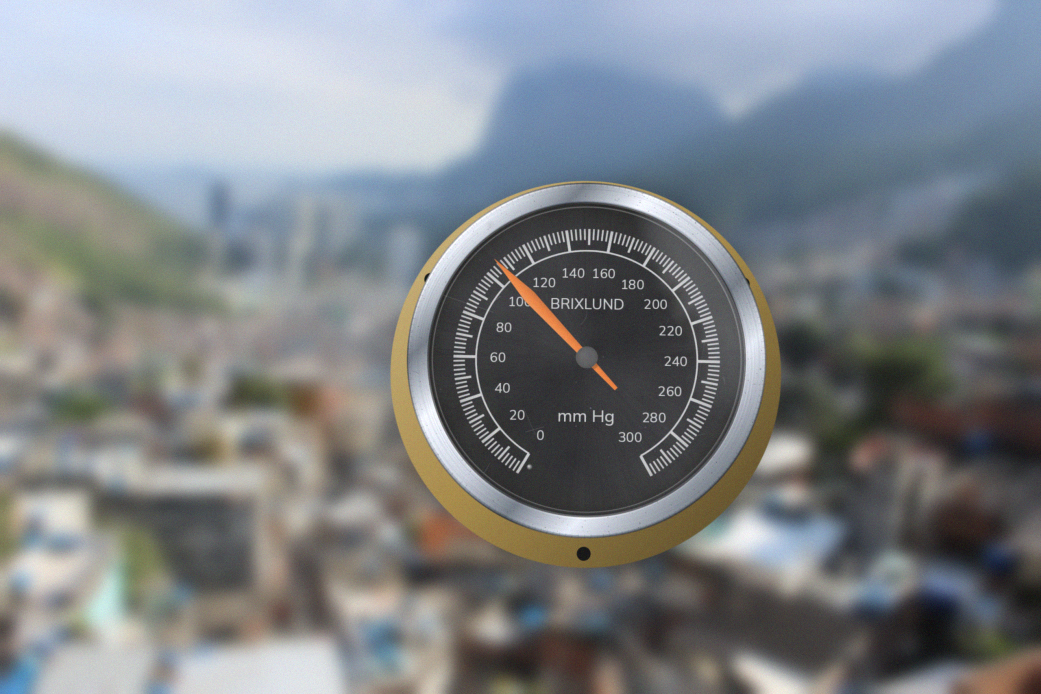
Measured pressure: 106 mmHg
